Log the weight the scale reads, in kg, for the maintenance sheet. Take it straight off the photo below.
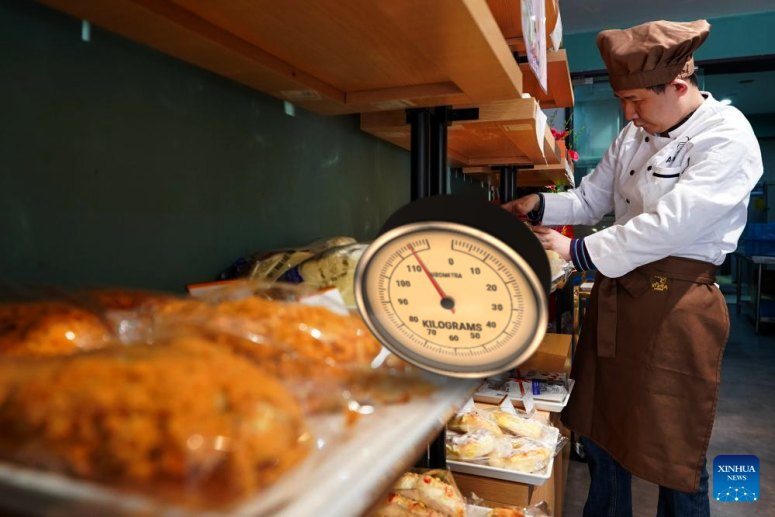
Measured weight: 115 kg
